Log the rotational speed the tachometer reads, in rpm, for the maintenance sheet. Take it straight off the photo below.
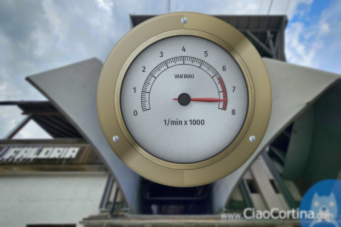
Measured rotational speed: 7500 rpm
